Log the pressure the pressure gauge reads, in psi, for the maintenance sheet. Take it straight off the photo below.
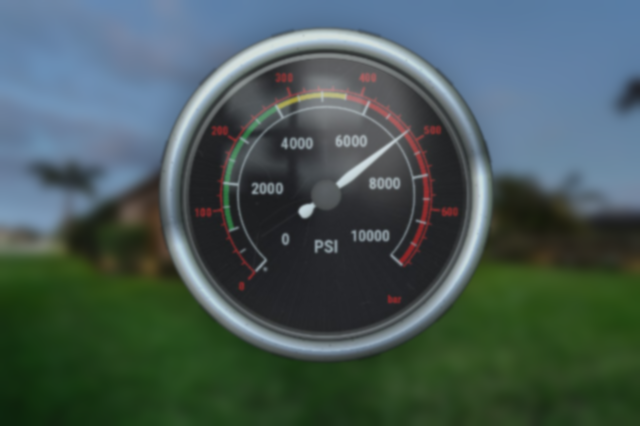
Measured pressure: 7000 psi
